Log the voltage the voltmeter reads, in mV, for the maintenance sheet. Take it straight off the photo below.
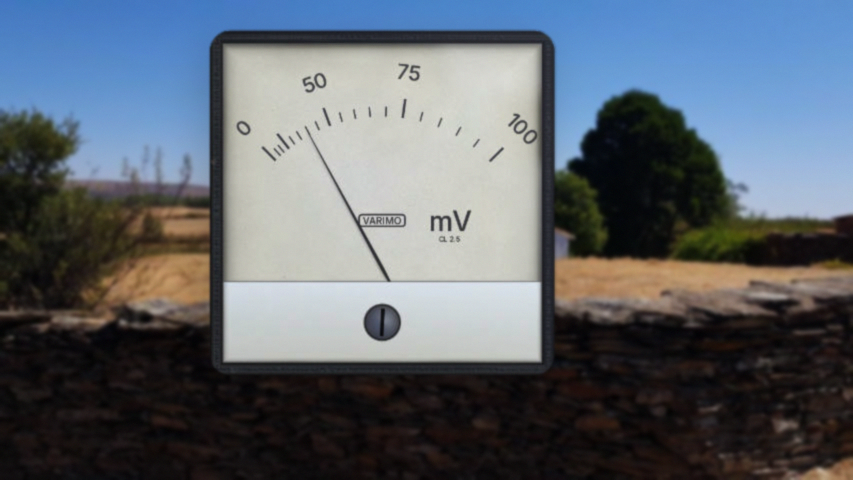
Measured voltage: 40 mV
